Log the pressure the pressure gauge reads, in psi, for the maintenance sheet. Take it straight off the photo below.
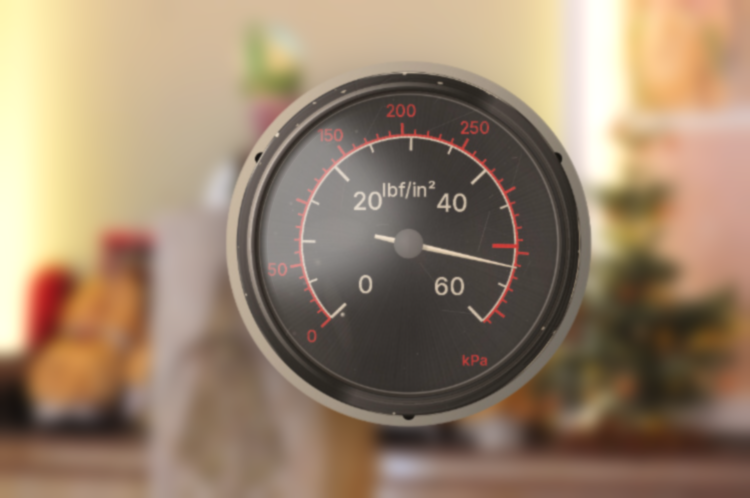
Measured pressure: 52.5 psi
